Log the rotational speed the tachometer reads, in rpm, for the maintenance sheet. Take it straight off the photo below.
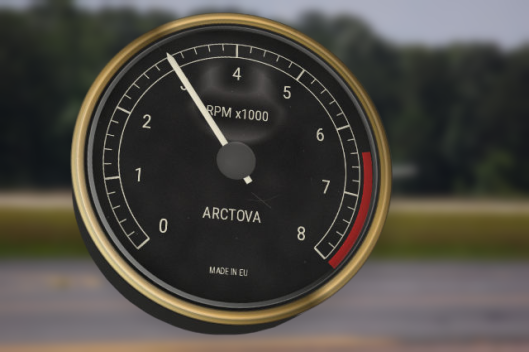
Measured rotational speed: 3000 rpm
